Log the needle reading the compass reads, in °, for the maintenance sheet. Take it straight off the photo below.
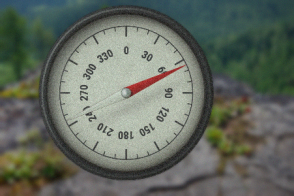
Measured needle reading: 65 °
